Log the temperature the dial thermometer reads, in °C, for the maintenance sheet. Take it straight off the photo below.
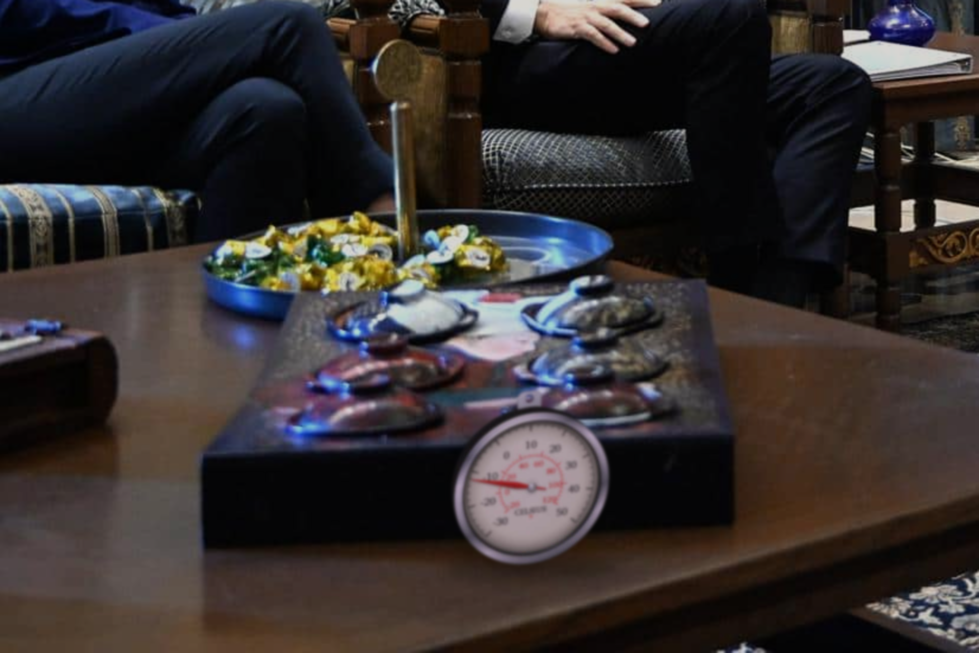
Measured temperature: -12 °C
